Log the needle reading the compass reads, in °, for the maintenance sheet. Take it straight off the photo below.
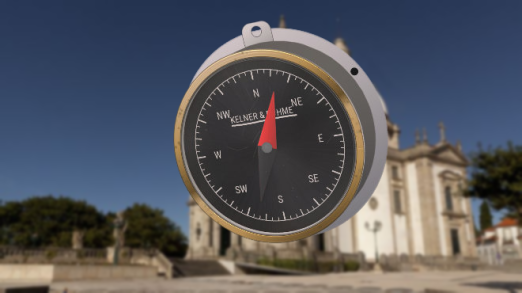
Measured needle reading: 20 °
